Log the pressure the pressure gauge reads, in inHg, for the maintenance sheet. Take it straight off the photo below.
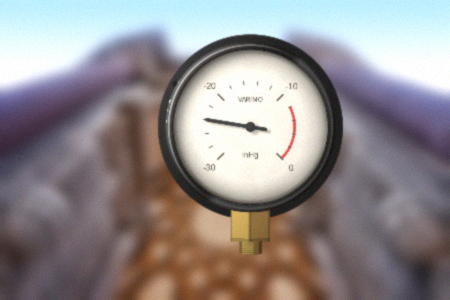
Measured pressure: -24 inHg
